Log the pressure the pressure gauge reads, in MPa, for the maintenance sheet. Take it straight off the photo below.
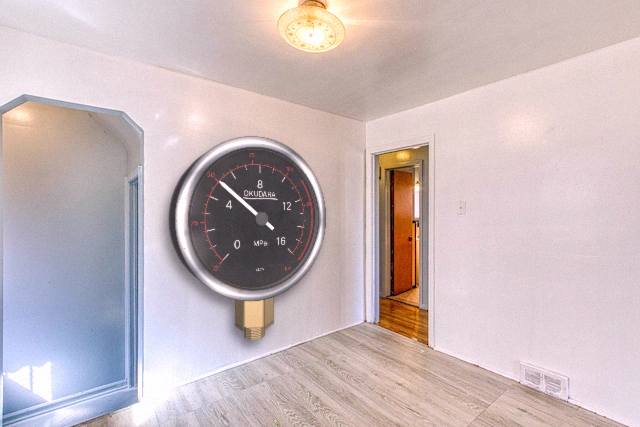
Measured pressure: 5 MPa
